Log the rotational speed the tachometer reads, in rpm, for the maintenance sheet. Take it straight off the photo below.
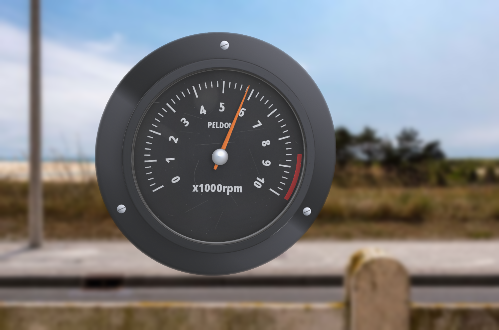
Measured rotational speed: 5800 rpm
